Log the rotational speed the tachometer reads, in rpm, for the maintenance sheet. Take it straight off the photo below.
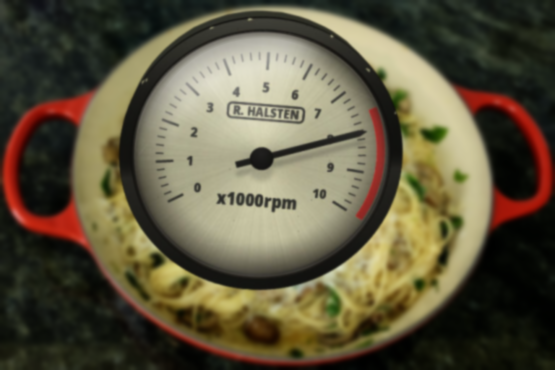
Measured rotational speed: 8000 rpm
